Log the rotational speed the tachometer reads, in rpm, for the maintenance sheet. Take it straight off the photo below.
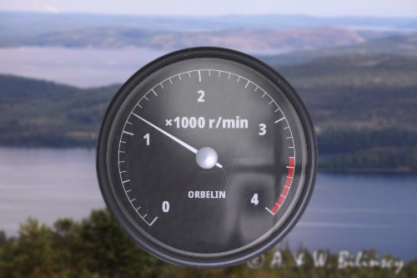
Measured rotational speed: 1200 rpm
